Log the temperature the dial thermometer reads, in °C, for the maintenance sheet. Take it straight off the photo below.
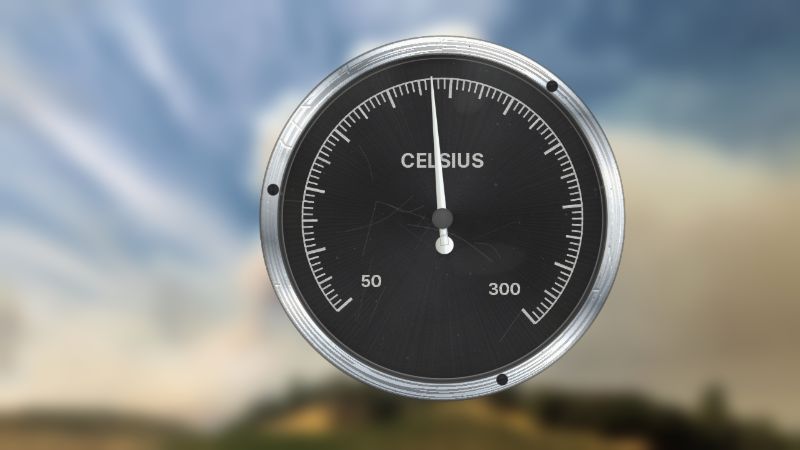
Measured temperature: 167.5 °C
